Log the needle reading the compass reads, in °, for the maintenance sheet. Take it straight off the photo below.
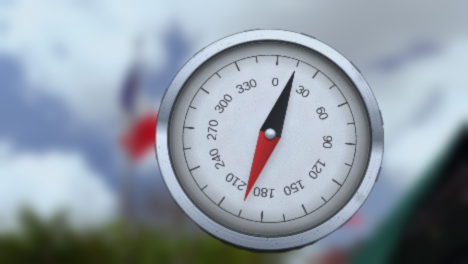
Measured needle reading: 195 °
